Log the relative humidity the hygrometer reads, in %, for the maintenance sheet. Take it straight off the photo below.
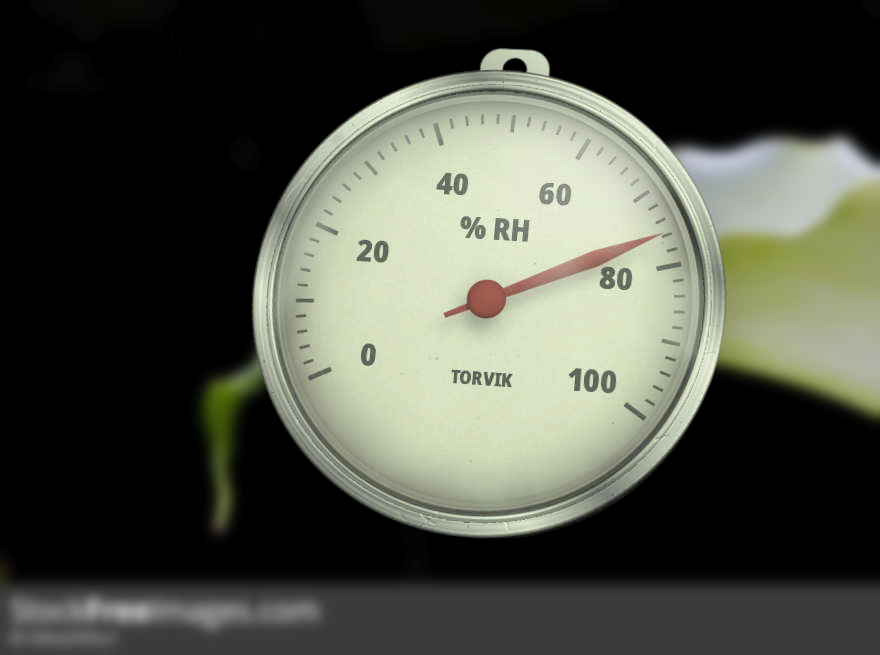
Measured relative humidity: 76 %
